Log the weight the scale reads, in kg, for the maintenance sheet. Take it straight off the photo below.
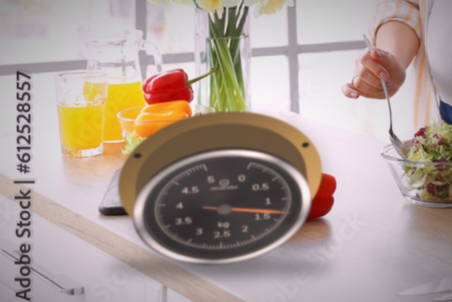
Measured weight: 1.25 kg
